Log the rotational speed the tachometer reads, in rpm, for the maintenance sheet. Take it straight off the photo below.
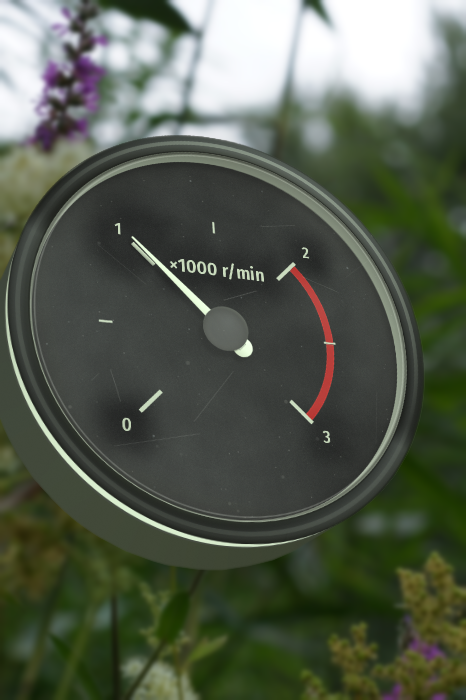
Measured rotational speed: 1000 rpm
